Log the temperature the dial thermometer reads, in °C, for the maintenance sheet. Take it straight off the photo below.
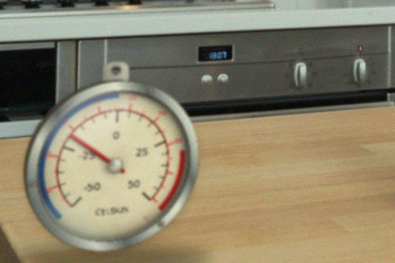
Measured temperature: -20 °C
